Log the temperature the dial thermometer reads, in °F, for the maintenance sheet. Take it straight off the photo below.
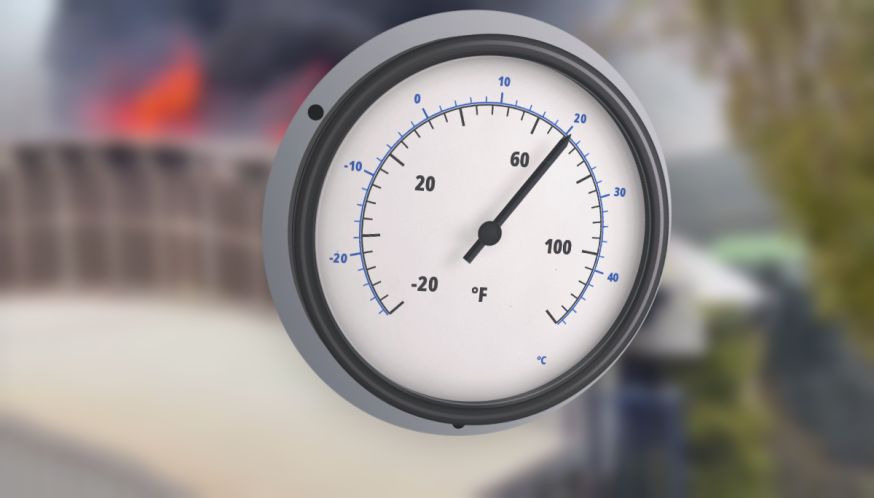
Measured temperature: 68 °F
